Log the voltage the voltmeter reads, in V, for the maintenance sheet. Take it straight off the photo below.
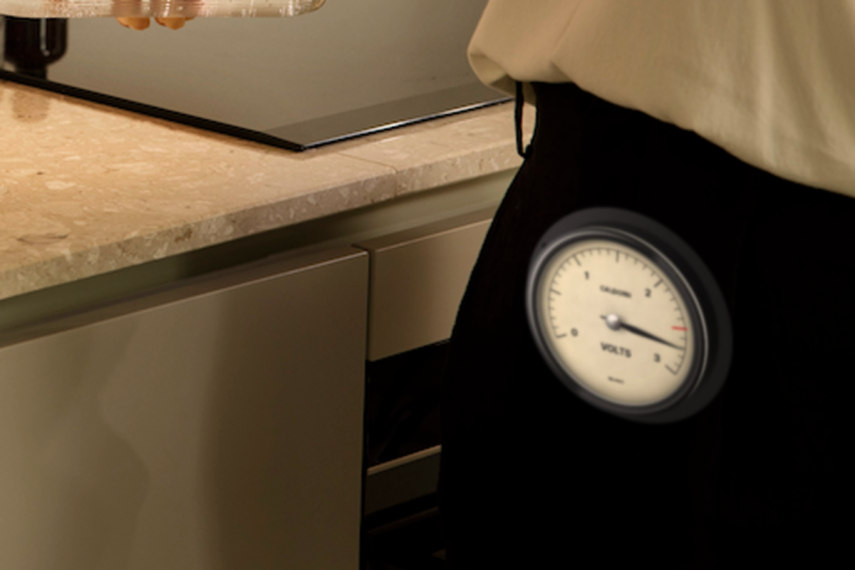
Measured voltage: 2.7 V
